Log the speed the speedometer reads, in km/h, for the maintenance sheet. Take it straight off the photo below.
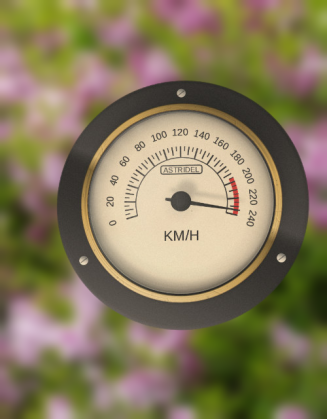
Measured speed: 235 km/h
